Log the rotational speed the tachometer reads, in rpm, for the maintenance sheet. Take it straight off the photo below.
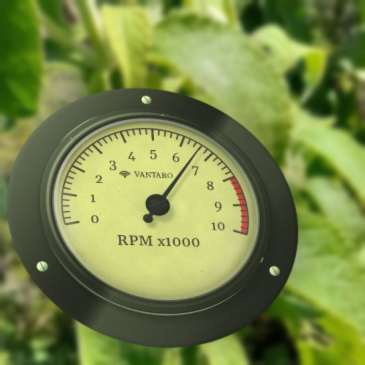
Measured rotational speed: 6600 rpm
